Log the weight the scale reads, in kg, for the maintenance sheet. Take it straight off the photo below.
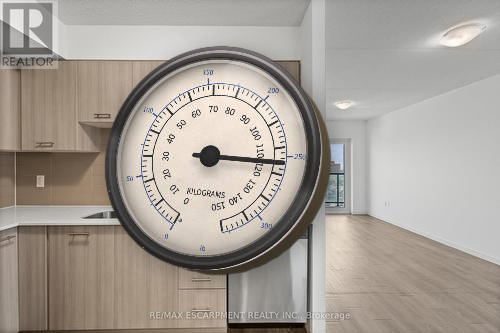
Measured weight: 116 kg
